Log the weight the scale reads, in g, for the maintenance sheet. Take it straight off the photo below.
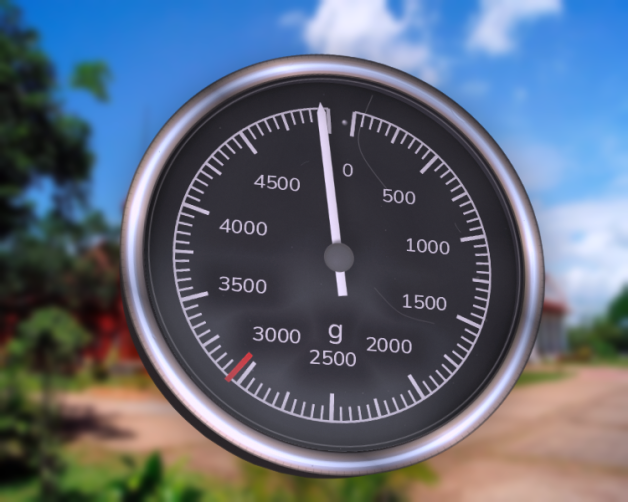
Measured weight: 4950 g
